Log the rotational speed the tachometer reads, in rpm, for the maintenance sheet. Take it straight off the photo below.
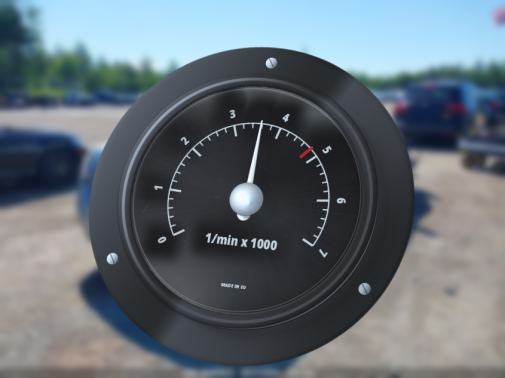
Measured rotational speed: 3600 rpm
